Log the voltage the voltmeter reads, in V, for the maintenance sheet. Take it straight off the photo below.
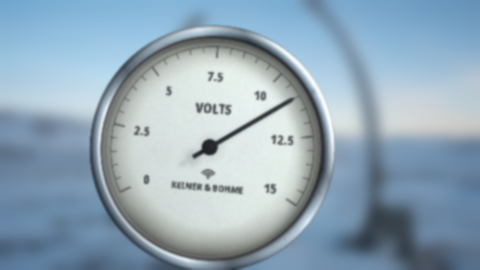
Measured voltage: 11 V
